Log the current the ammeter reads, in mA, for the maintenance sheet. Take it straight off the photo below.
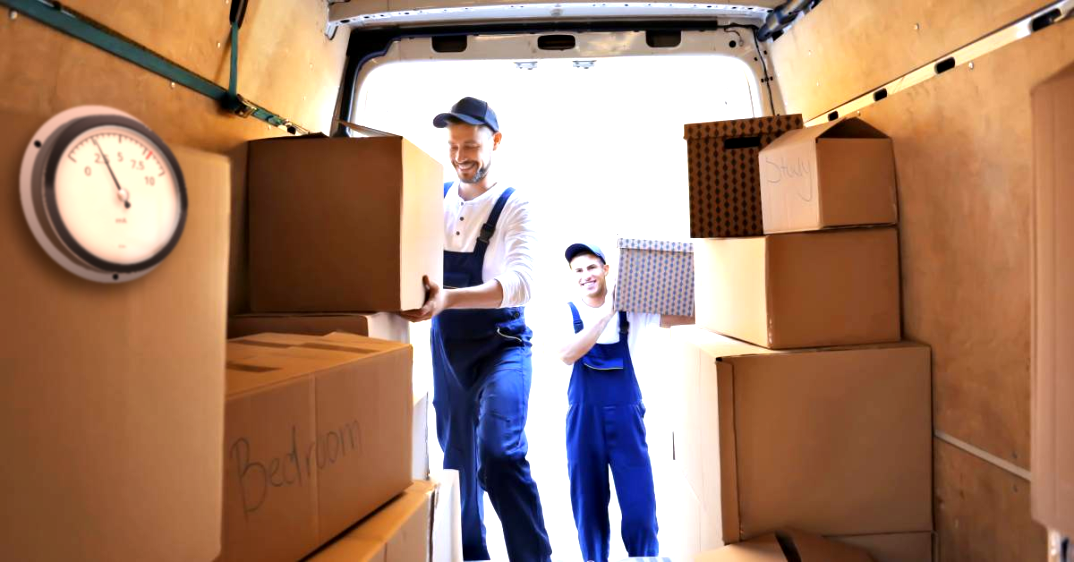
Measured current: 2.5 mA
